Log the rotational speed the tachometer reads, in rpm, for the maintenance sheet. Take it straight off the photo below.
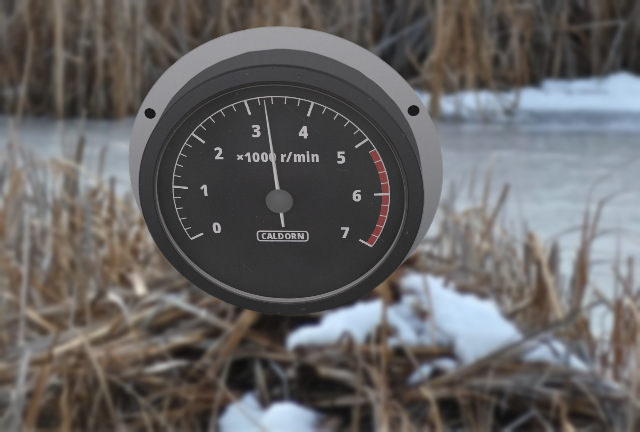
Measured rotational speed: 3300 rpm
